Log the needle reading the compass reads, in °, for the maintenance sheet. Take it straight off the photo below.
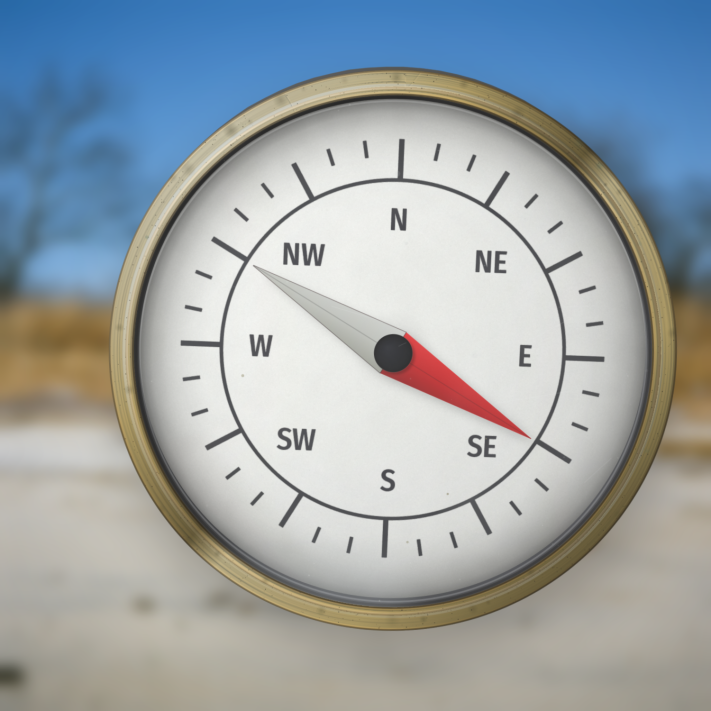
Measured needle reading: 120 °
